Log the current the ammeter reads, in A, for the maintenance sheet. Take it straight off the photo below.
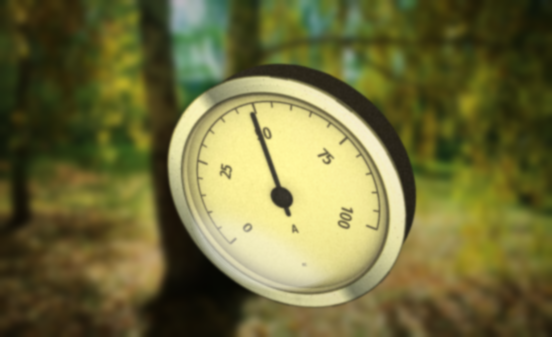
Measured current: 50 A
